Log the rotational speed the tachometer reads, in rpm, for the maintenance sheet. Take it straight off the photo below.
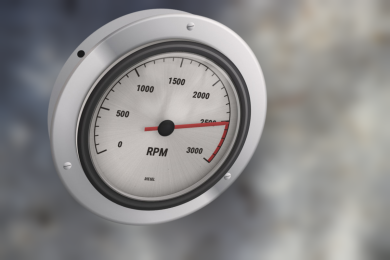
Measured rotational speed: 2500 rpm
